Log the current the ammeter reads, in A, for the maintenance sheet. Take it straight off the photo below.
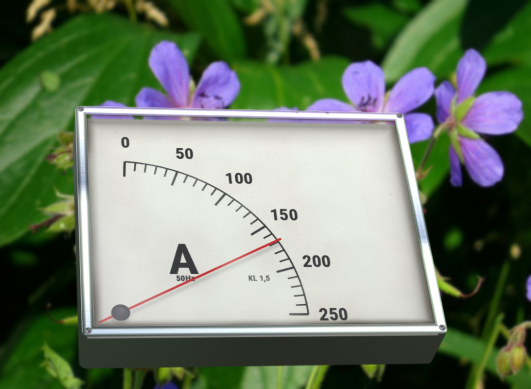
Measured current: 170 A
